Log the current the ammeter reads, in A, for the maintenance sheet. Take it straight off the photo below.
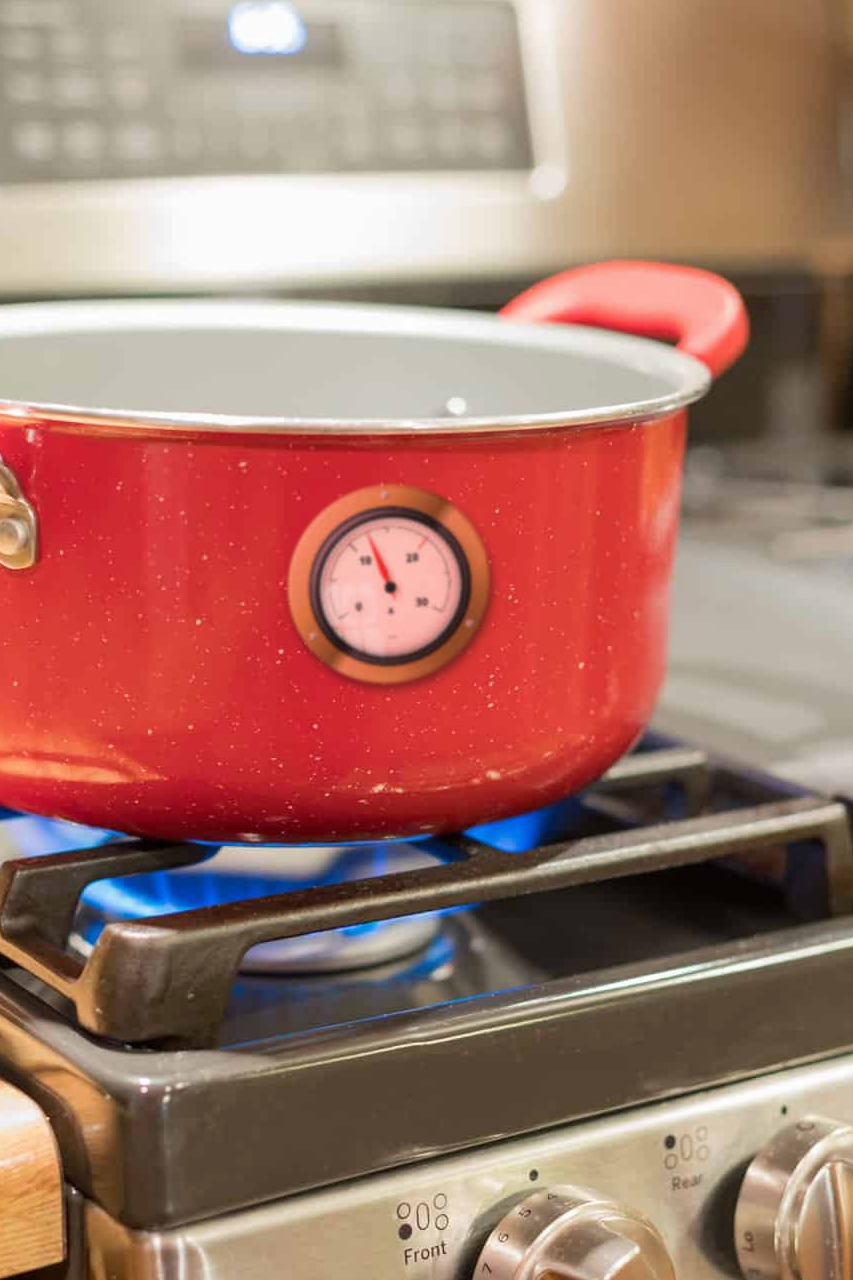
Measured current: 12.5 A
